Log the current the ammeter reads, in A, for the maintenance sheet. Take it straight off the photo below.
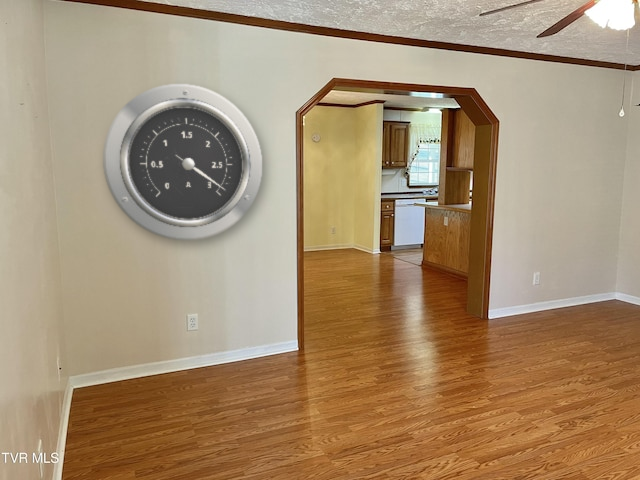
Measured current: 2.9 A
